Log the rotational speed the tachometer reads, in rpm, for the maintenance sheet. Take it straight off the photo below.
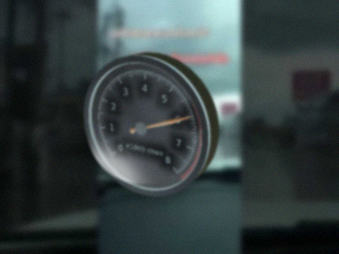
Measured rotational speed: 6000 rpm
